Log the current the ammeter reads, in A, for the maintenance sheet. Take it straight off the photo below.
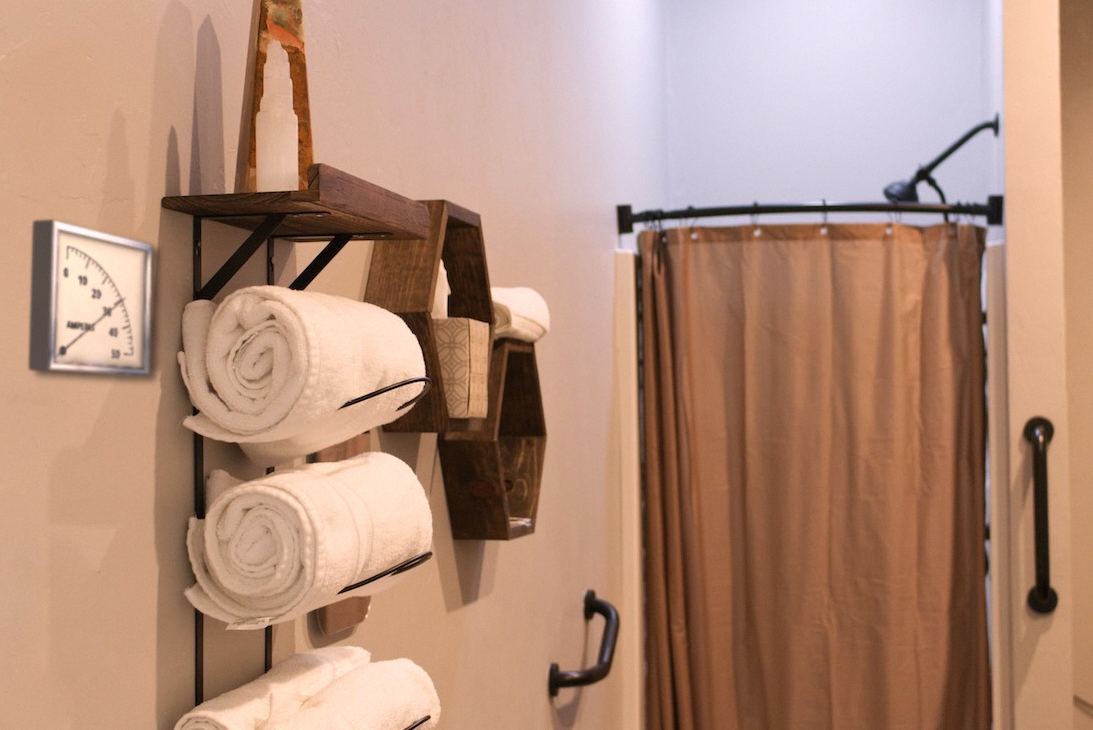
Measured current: 30 A
